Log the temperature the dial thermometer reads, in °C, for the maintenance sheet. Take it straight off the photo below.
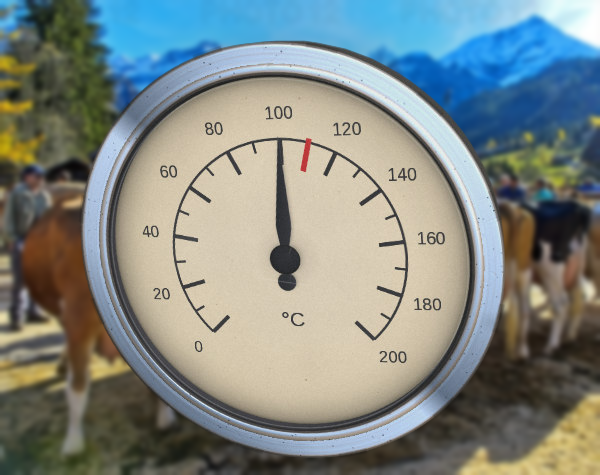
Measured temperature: 100 °C
